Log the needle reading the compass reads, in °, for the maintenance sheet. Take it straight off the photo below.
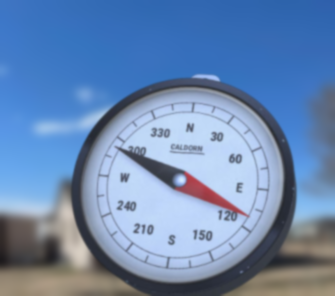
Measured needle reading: 112.5 °
